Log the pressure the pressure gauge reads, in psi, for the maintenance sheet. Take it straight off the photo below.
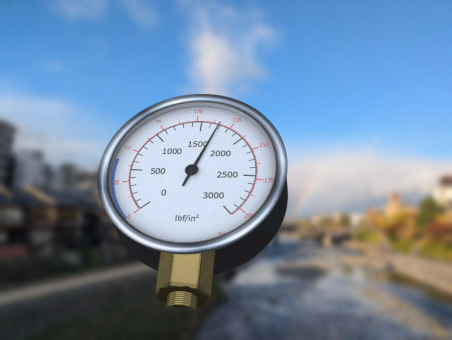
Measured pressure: 1700 psi
